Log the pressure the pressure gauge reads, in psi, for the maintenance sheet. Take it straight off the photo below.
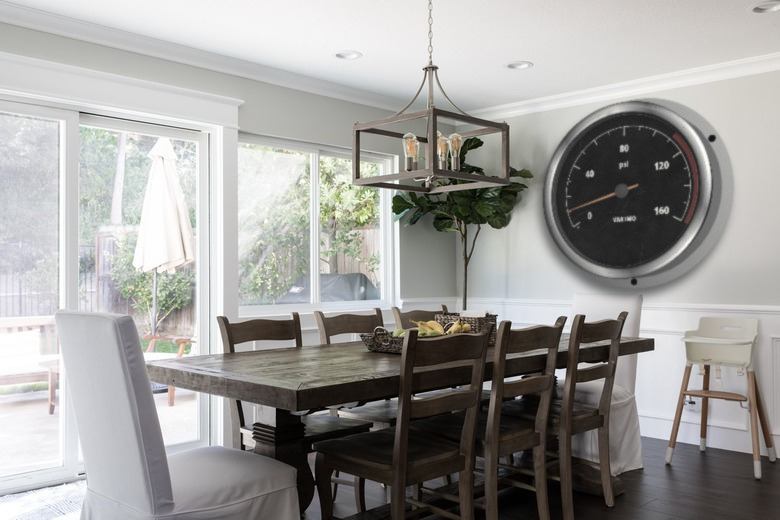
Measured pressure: 10 psi
